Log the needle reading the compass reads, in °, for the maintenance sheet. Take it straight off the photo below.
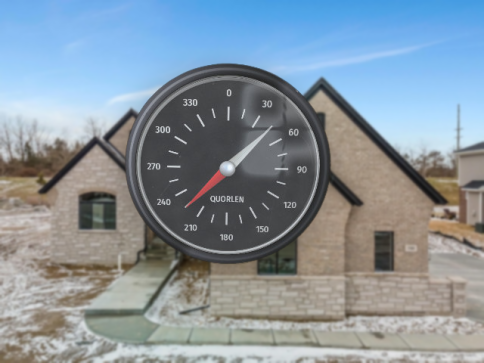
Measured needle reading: 225 °
